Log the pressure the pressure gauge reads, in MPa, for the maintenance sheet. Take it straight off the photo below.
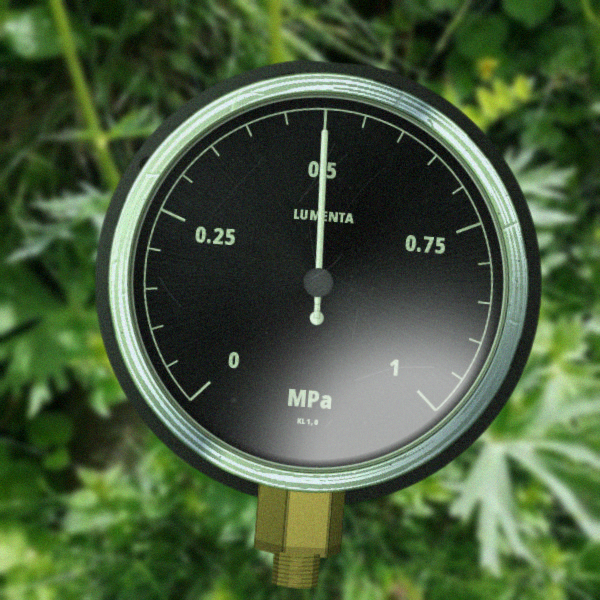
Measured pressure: 0.5 MPa
